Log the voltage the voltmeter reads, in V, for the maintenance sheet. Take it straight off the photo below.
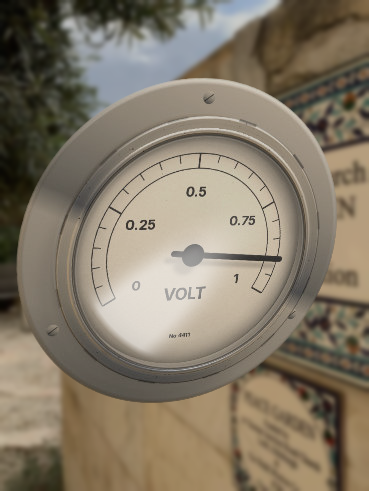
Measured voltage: 0.9 V
